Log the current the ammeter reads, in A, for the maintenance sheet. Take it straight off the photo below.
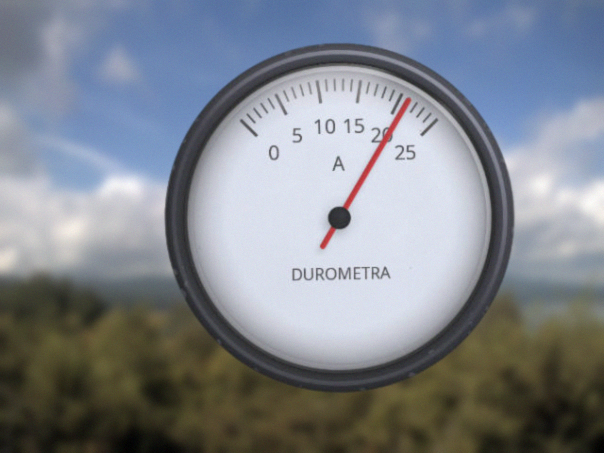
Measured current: 21 A
